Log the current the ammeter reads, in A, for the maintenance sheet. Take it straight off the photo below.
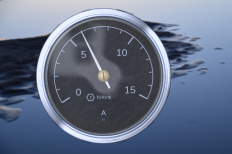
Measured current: 6 A
